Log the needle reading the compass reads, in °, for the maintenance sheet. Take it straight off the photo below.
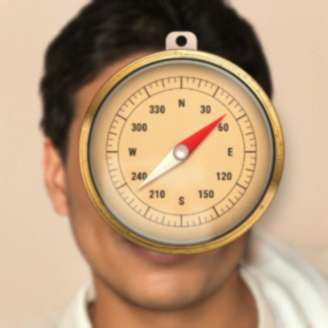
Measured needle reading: 50 °
